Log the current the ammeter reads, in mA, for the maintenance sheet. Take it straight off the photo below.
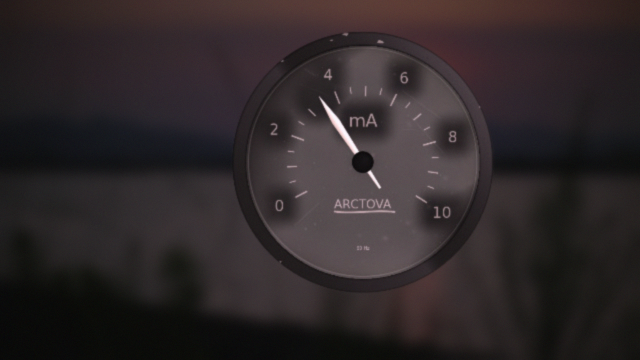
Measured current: 3.5 mA
